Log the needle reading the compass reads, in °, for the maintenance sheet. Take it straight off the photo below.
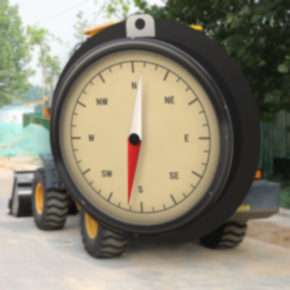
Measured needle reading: 190 °
